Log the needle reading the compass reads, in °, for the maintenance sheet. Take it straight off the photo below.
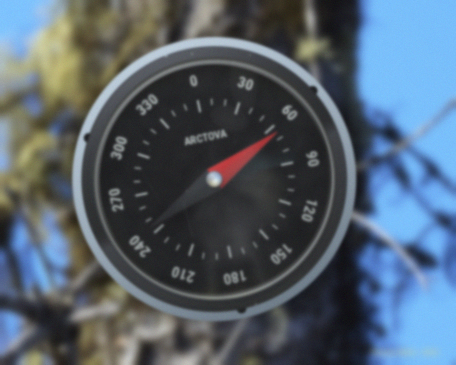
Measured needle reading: 65 °
